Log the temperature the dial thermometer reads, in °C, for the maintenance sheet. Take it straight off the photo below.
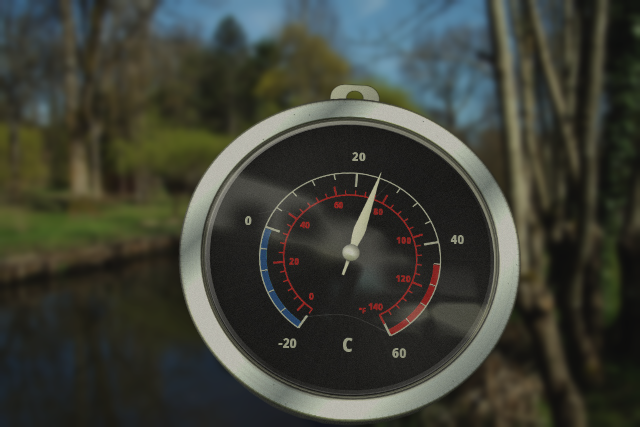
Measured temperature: 24 °C
